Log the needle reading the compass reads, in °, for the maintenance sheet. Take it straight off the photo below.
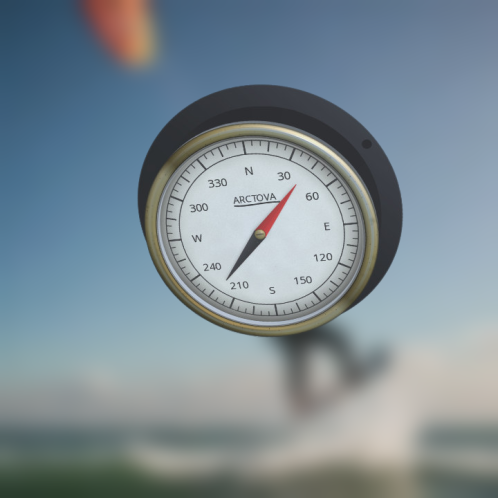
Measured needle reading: 42.5 °
